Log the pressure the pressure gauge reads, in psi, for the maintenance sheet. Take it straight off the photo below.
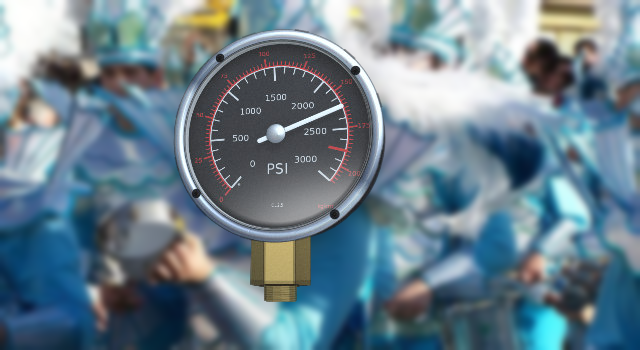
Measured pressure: 2300 psi
